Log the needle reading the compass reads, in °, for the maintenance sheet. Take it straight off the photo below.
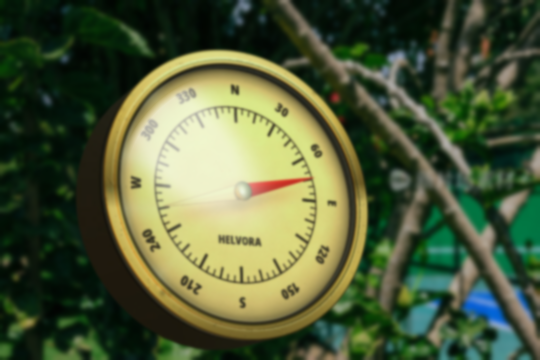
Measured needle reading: 75 °
